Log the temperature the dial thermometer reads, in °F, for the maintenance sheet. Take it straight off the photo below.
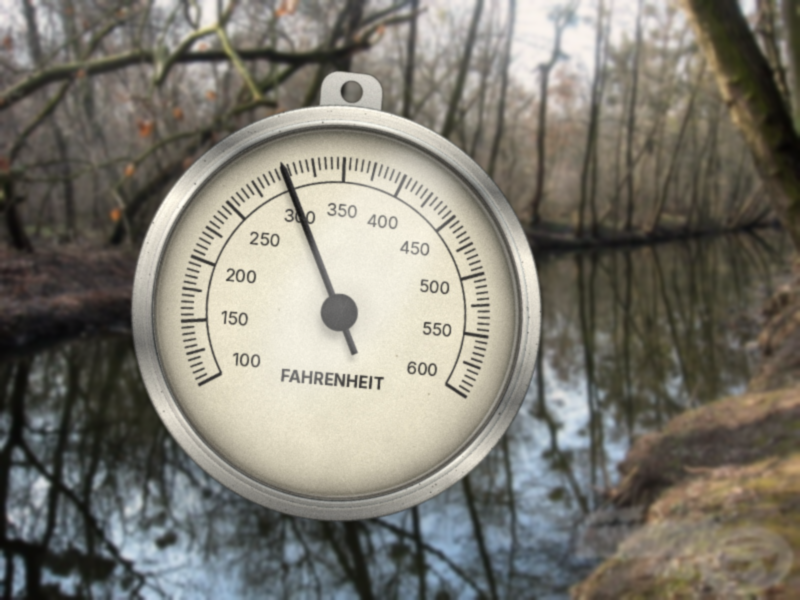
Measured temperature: 300 °F
